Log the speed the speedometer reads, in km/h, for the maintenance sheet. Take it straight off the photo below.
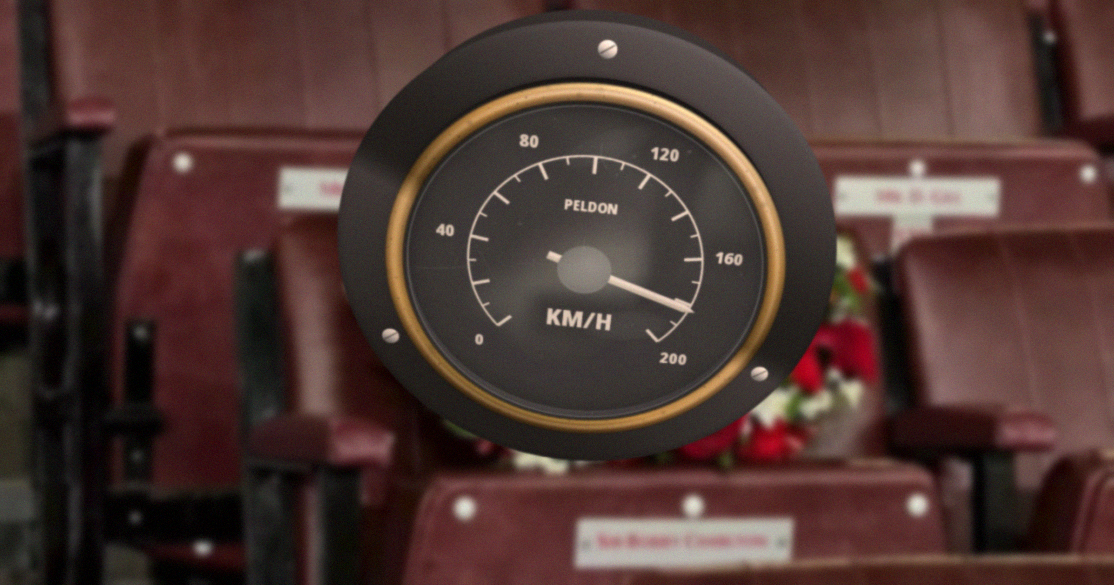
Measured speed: 180 km/h
